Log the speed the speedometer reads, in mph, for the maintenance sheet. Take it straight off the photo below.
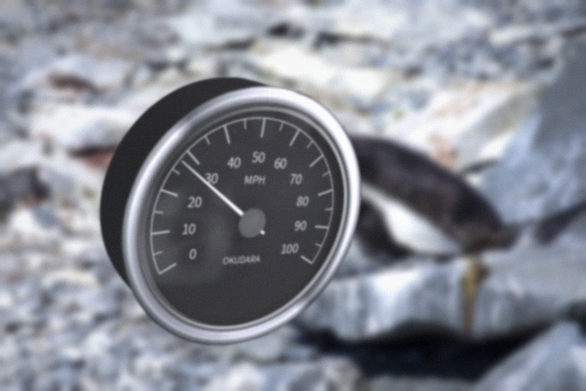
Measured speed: 27.5 mph
